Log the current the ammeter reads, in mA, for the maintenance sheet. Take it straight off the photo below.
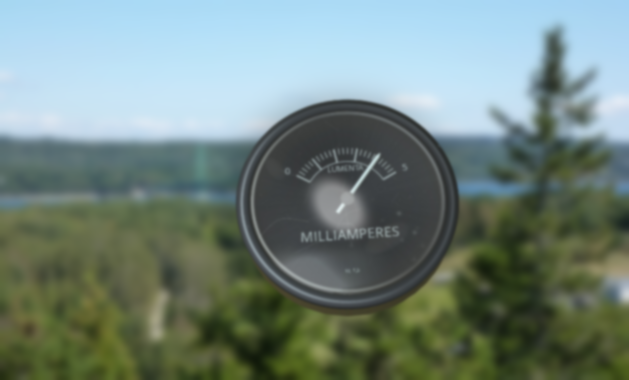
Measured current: 4 mA
